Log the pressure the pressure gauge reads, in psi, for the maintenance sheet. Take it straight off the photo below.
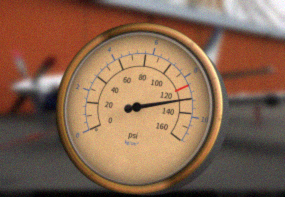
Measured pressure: 130 psi
